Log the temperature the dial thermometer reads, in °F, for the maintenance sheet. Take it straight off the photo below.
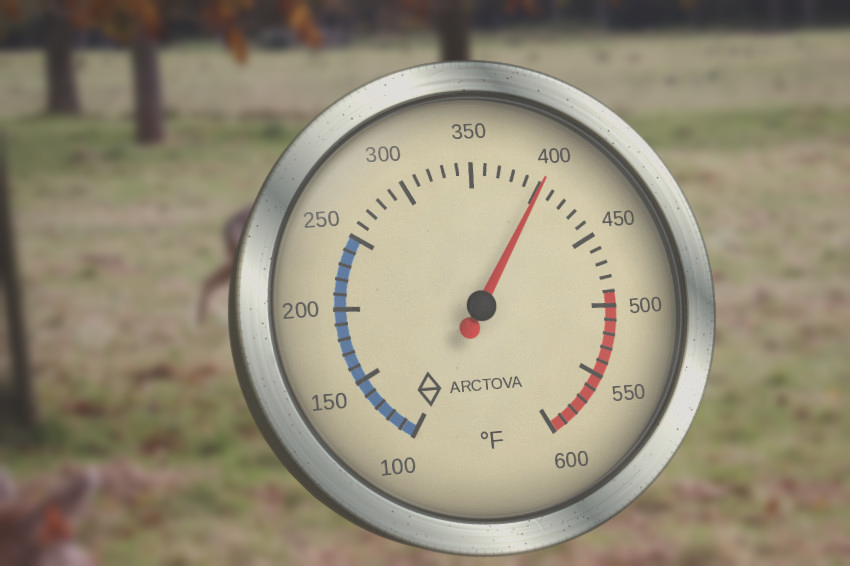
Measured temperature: 400 °F
